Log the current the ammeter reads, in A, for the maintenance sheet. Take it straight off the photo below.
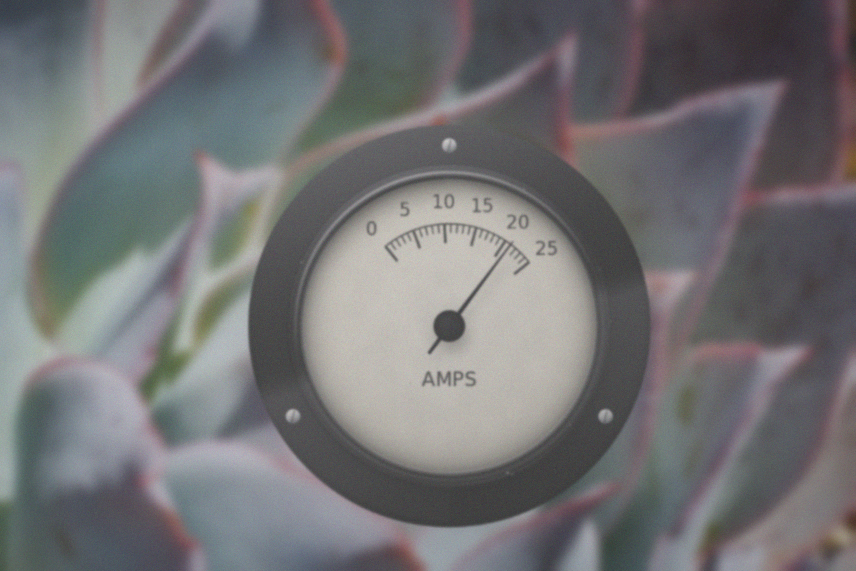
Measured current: 21 A
